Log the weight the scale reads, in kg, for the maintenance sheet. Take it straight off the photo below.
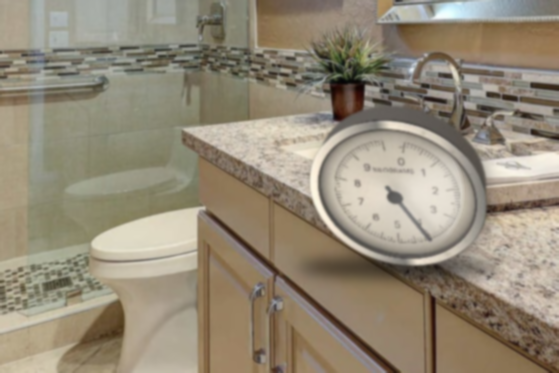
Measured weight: 4 kg
